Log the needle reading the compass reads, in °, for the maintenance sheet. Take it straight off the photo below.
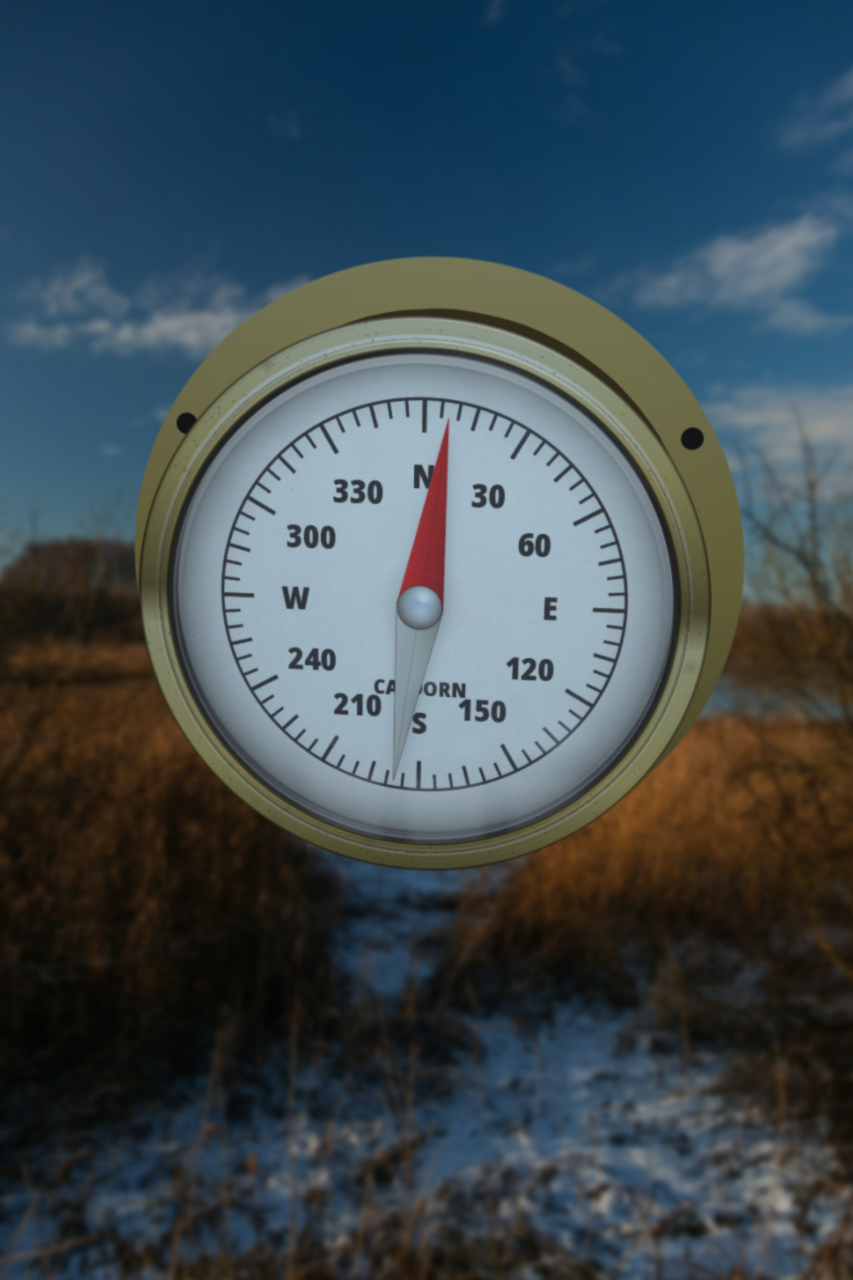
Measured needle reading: 7.5 °
